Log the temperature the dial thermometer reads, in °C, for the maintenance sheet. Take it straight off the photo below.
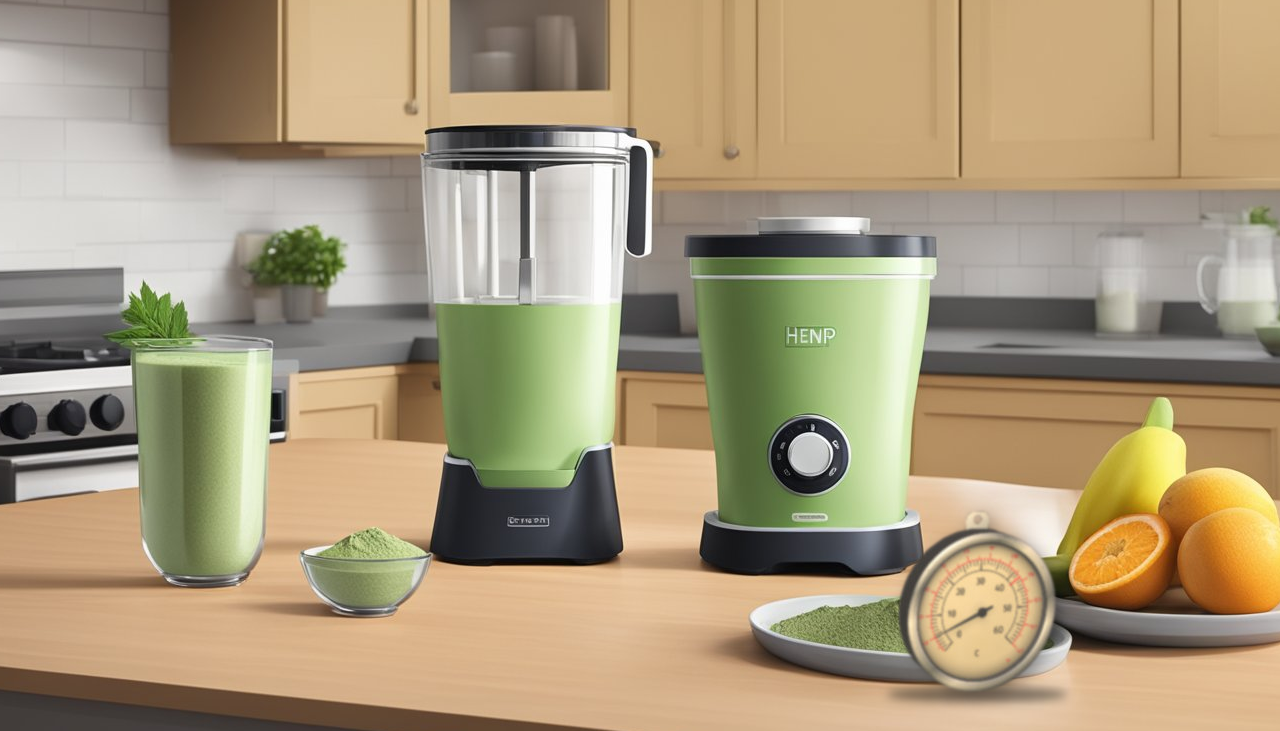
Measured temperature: 5 °C
